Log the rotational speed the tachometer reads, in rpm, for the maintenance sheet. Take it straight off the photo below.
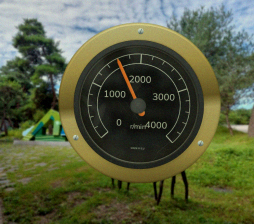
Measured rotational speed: 1600 rpm
